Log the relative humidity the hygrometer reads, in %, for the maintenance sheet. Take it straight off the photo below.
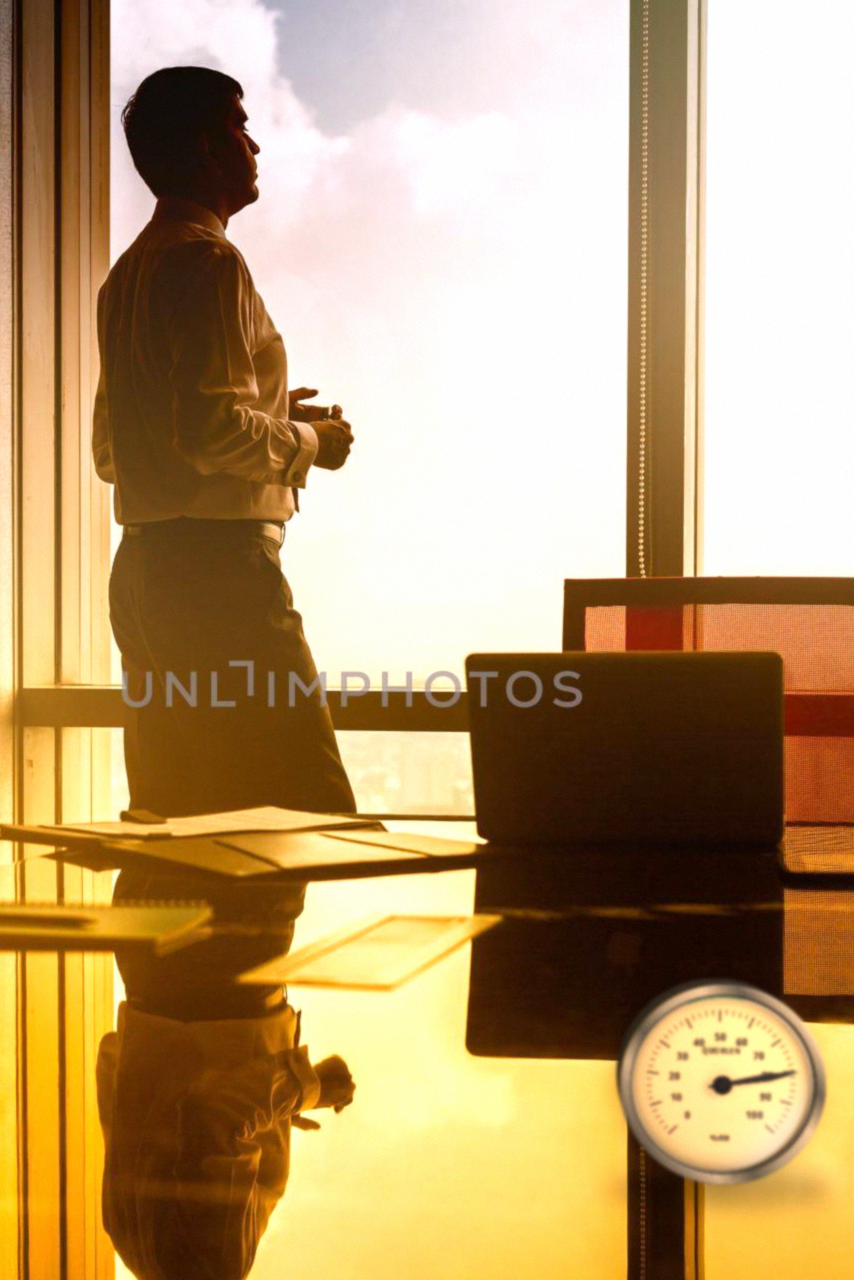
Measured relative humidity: 80 %
